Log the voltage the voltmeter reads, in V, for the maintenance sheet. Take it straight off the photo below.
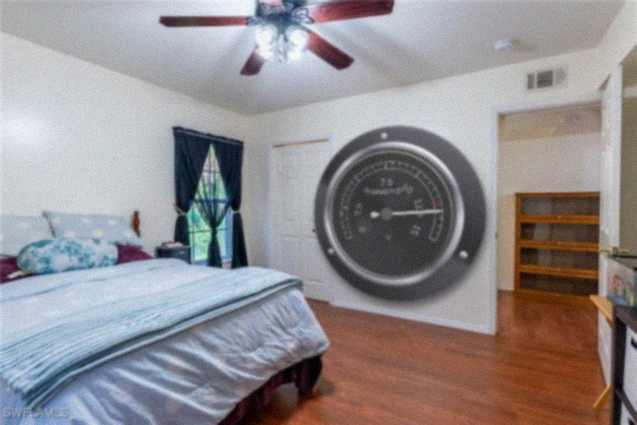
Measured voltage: 13 V
